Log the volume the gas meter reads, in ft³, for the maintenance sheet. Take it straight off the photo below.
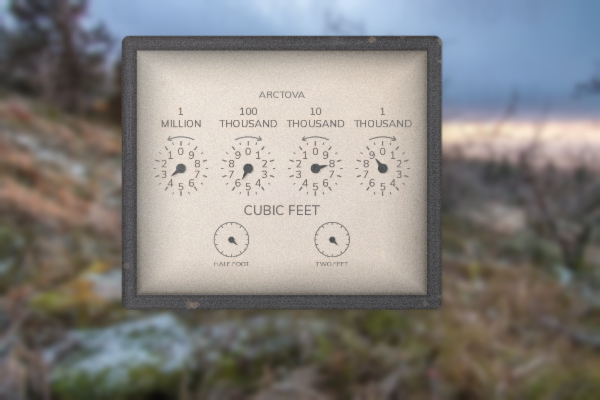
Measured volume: 357900 ft³
